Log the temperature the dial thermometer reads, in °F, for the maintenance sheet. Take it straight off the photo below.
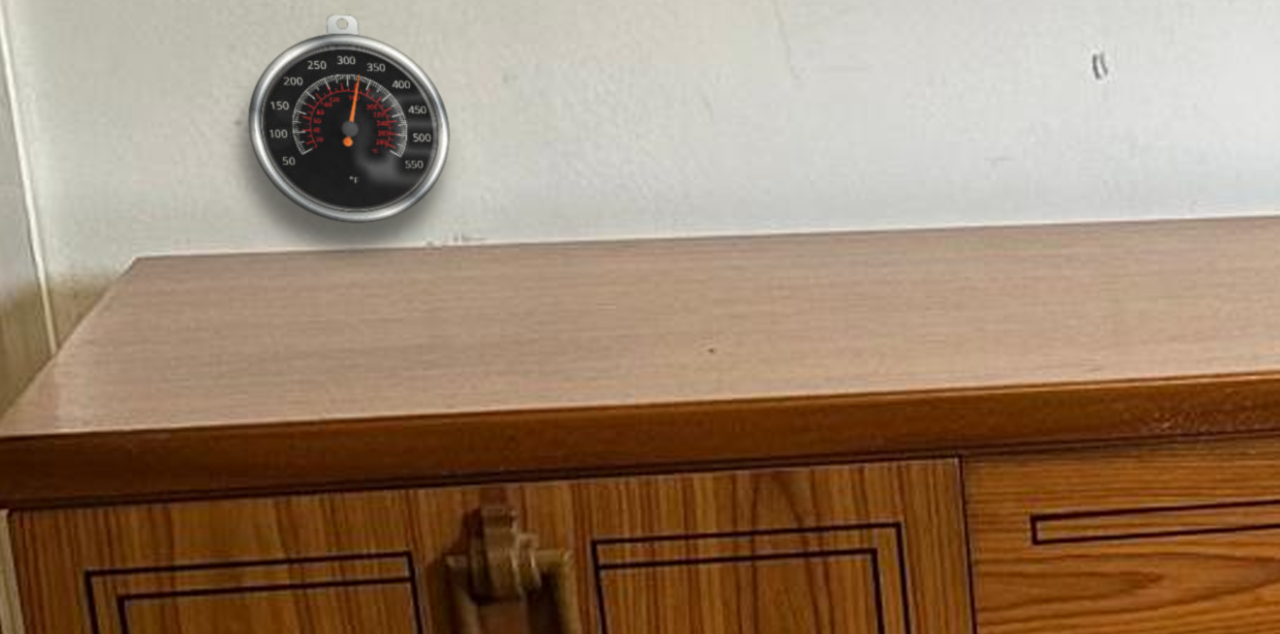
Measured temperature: 325 °F
